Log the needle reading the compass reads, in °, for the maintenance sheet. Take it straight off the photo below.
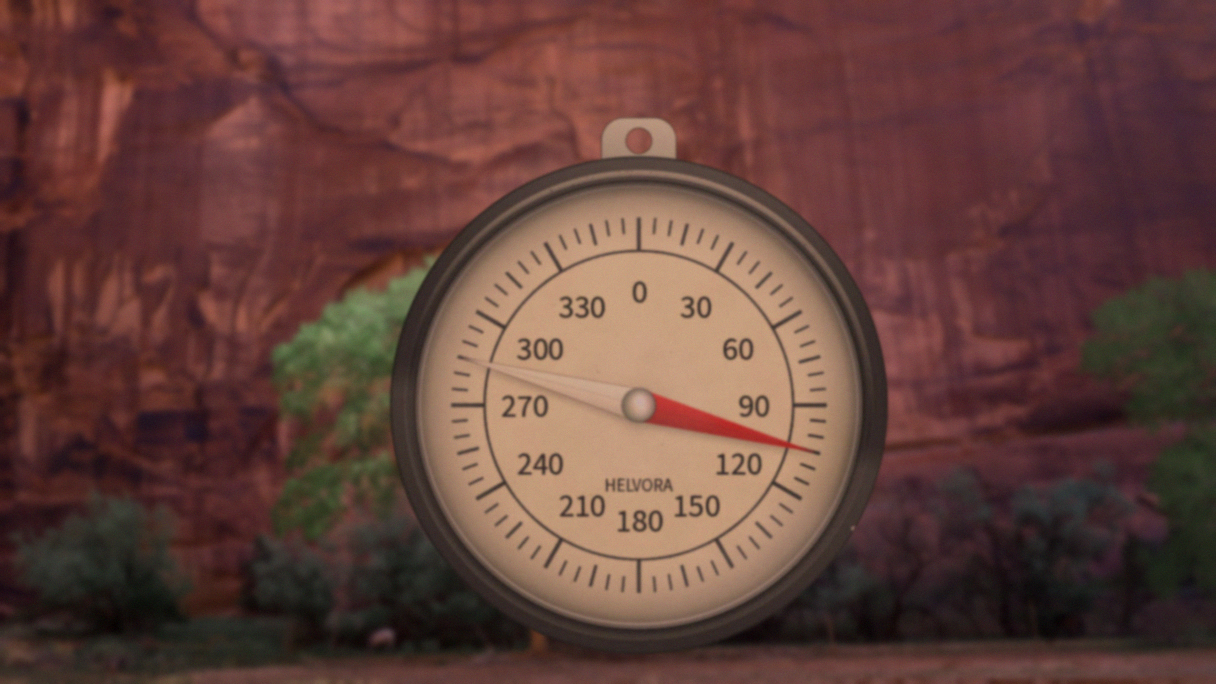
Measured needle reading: 105 °
